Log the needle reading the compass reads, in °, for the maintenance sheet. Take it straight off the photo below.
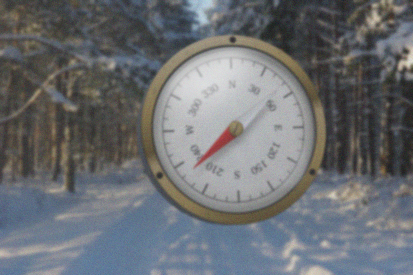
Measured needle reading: 230 °
